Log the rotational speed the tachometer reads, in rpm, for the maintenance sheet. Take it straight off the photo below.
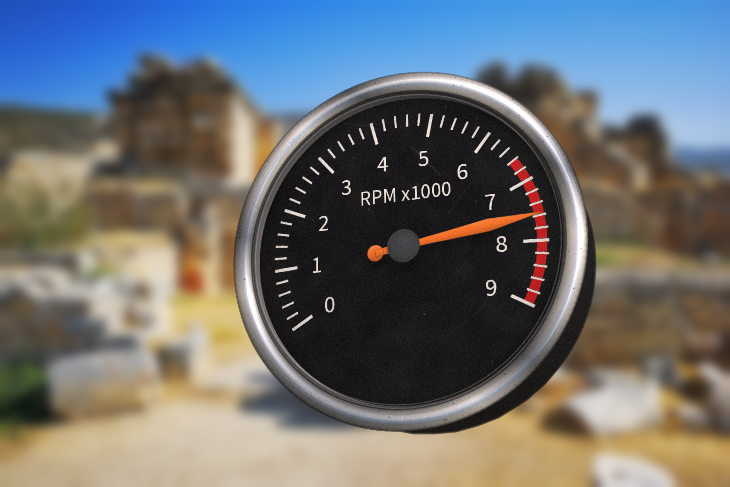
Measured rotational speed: 7600 rpm
